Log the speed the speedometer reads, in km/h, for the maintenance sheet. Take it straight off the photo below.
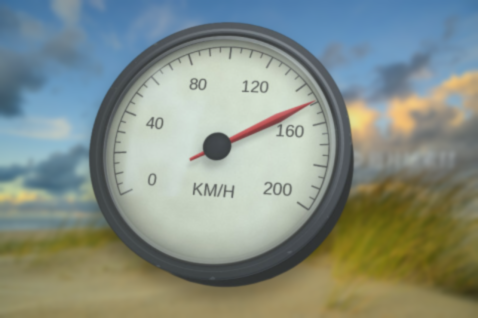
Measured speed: 150 km/h
